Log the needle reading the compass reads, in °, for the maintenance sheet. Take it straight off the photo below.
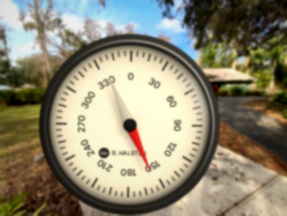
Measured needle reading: 155 °
